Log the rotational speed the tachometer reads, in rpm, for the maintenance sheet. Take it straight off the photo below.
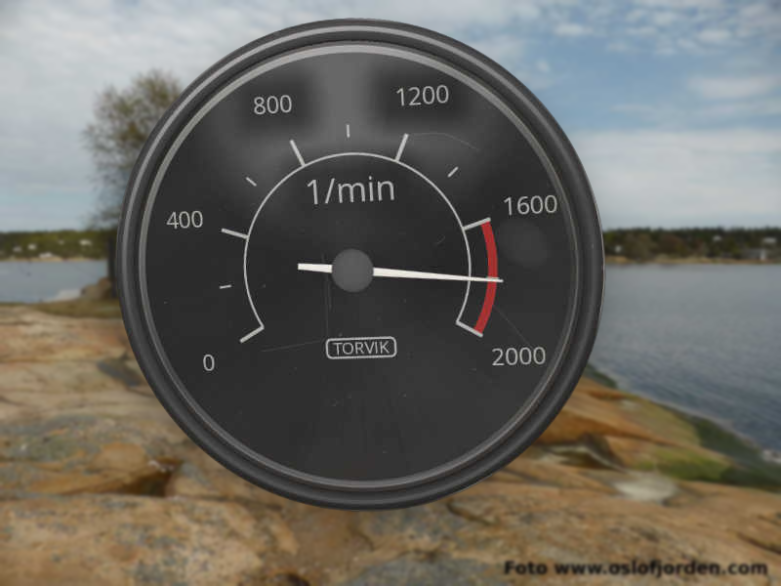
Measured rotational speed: 1800 rpm
